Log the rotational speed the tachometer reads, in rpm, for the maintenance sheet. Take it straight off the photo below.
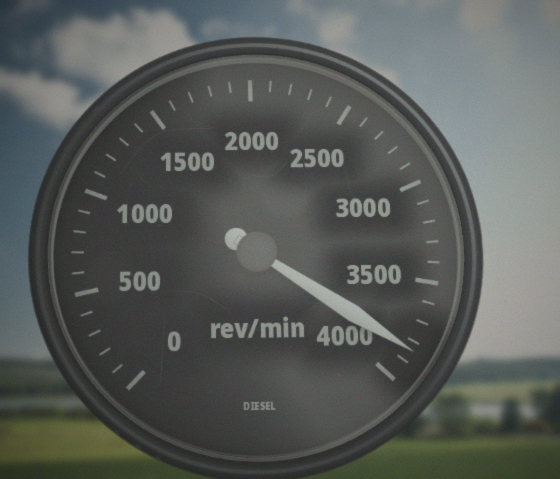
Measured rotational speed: 3850 rpm
